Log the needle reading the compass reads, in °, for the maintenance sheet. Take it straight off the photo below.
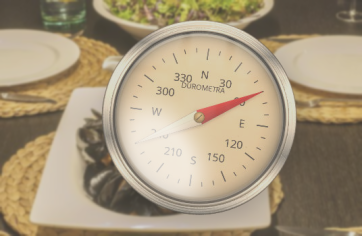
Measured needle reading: 60 °
